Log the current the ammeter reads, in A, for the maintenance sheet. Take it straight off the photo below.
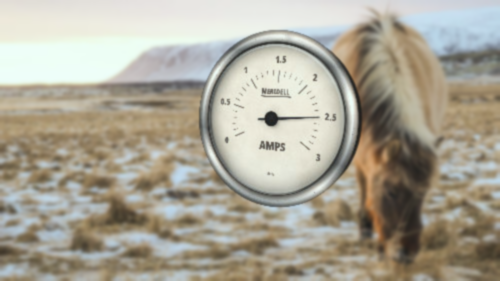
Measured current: 2.5 A
